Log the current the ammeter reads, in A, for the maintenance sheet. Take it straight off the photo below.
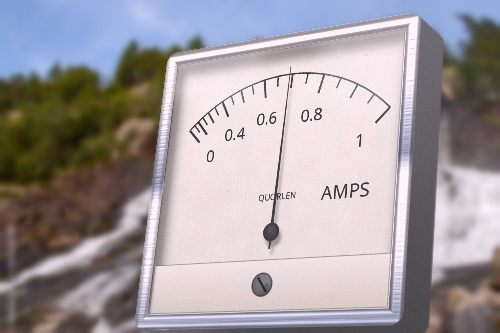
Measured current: 0.7 A
